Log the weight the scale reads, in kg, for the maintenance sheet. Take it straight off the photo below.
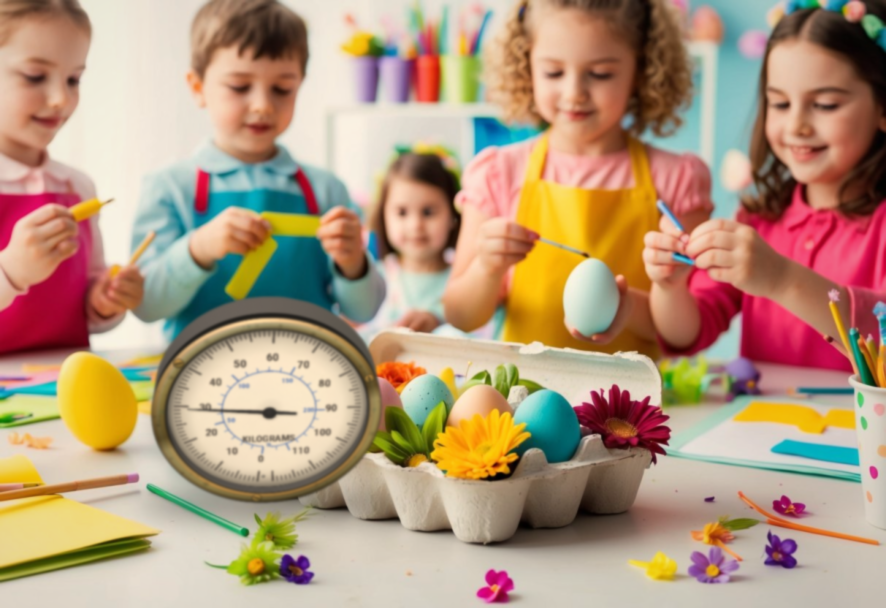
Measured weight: 30 kg
